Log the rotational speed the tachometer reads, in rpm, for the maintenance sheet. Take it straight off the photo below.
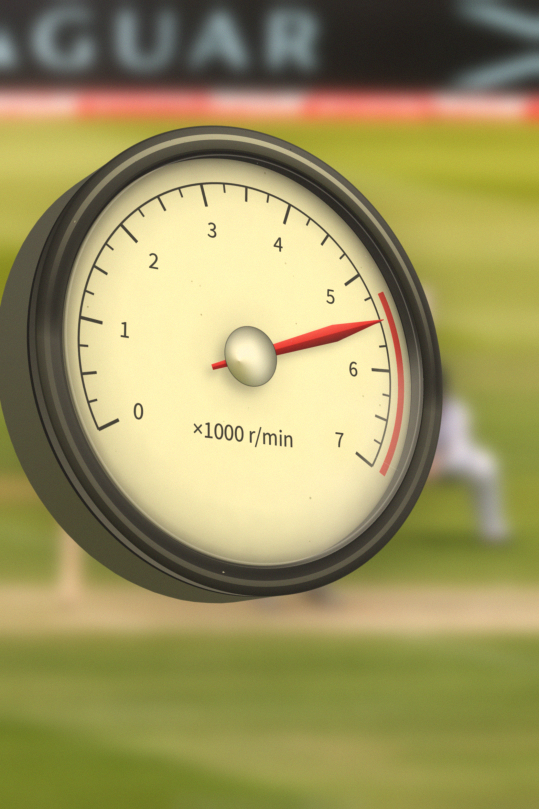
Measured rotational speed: 5500 rpm
